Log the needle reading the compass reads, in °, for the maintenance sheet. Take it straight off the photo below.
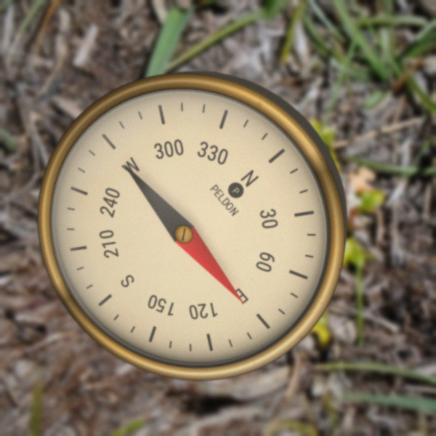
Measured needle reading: 90 °
